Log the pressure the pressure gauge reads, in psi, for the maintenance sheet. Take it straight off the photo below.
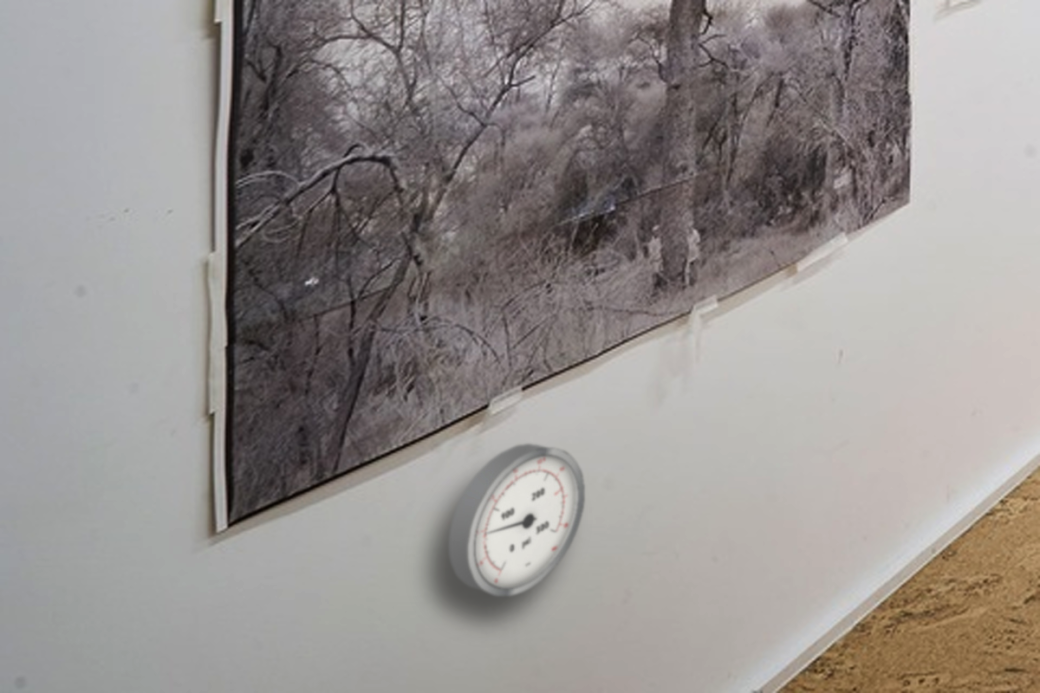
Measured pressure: 70 psi
